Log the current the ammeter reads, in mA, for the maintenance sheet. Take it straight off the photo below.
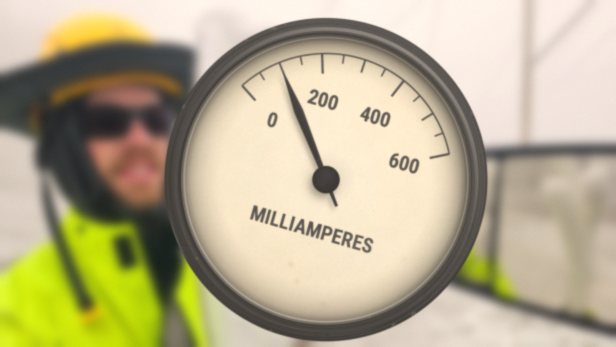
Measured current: 100 mA
